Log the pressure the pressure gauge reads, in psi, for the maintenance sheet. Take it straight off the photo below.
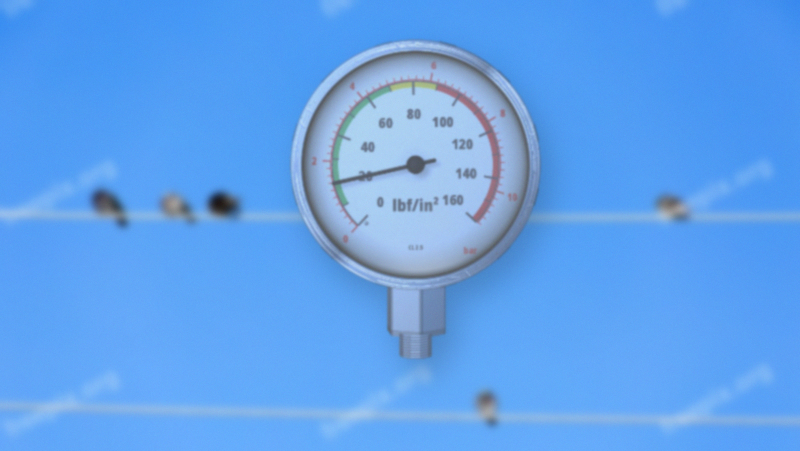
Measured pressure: 20 psi
